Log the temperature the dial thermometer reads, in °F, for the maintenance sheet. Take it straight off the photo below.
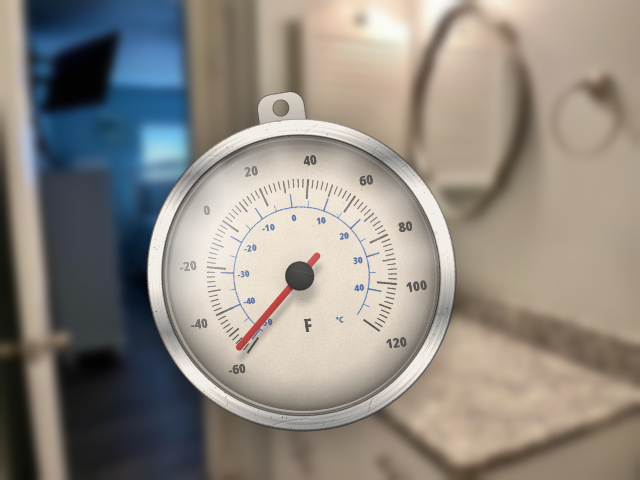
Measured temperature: -56 °F
